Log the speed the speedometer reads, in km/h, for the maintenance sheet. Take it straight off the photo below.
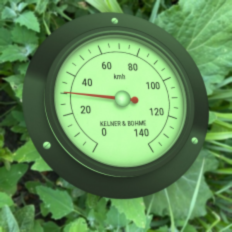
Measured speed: 30 km/h
